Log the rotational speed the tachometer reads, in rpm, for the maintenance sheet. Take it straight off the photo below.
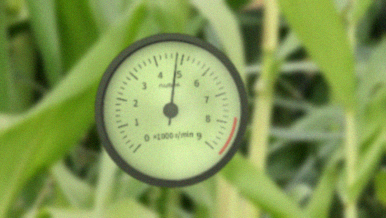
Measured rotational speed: 4800 rpm
